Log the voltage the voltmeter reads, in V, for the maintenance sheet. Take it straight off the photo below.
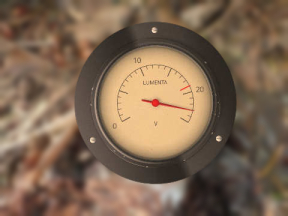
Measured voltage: 23 V
